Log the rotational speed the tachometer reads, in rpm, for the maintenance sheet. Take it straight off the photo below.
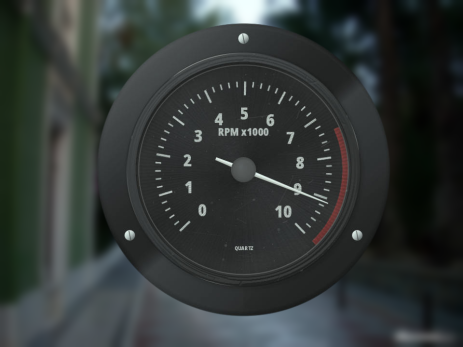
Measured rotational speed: 9100 rpm
